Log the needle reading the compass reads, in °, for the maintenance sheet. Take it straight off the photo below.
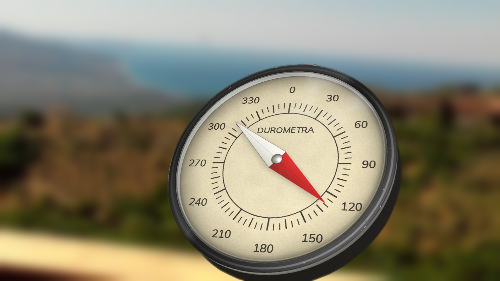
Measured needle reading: 130 °
